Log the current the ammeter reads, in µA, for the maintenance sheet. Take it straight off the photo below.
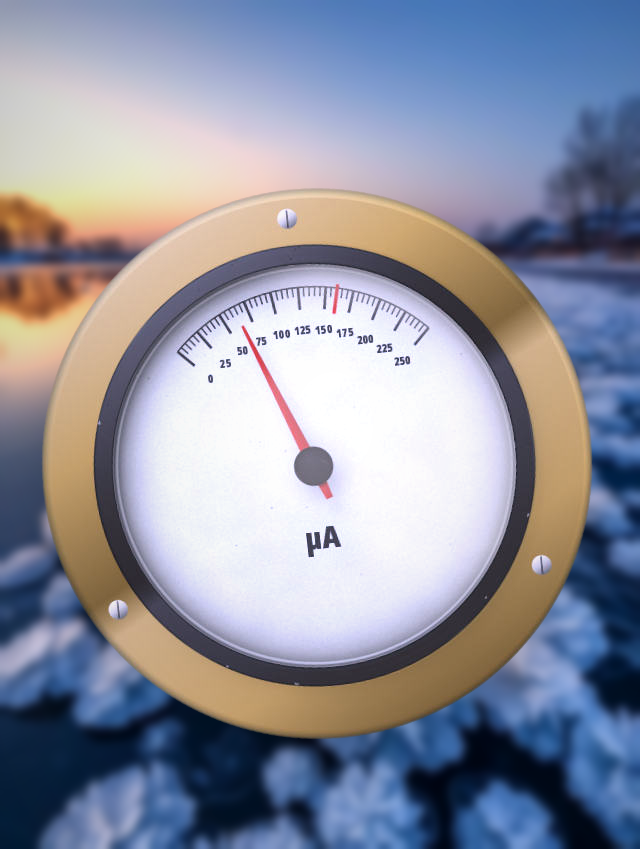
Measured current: 65 µA
